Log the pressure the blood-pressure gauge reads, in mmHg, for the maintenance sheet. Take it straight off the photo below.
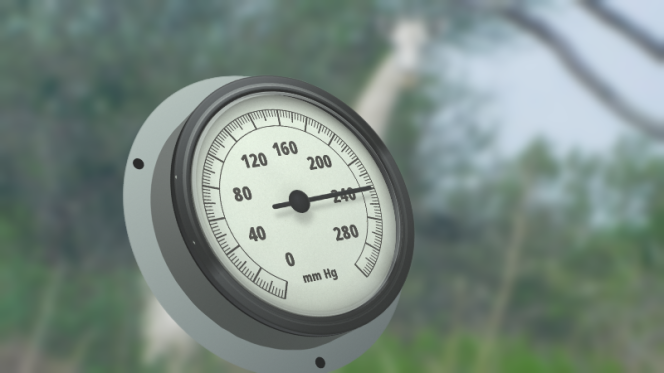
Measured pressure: 240 mmHg
